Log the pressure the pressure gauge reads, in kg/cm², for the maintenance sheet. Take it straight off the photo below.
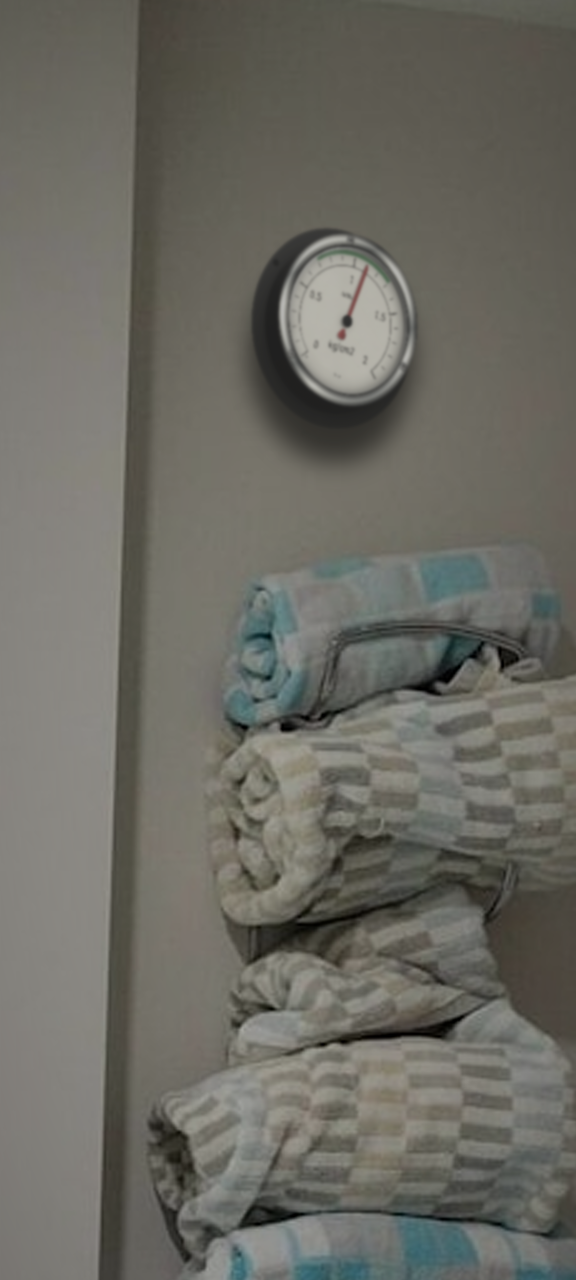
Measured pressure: 1.1 kg/cm²
